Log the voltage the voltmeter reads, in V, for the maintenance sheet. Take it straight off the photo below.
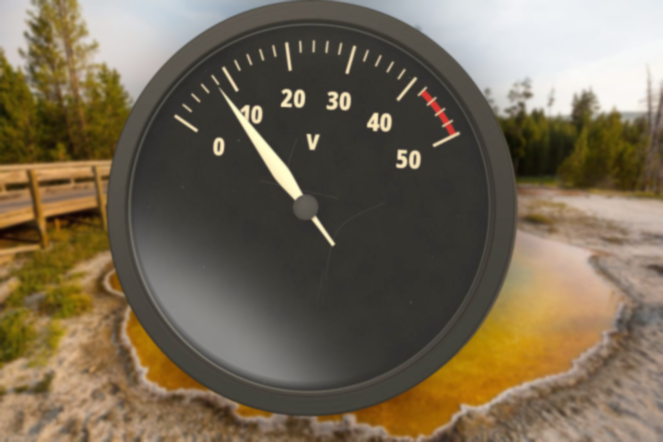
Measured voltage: 8 V
